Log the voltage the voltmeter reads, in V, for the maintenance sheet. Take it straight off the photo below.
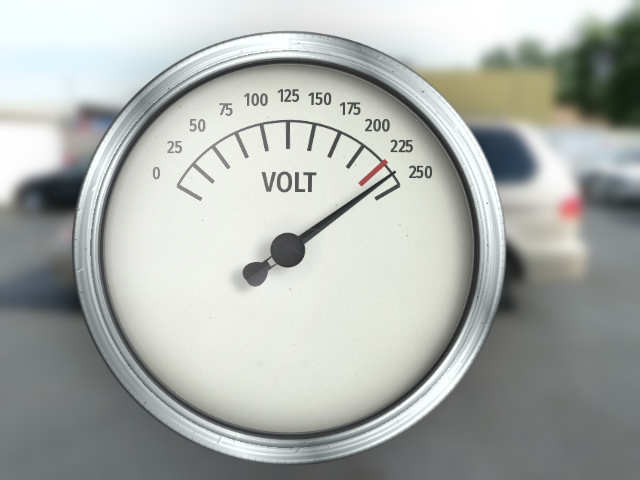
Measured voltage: 237.5 V
